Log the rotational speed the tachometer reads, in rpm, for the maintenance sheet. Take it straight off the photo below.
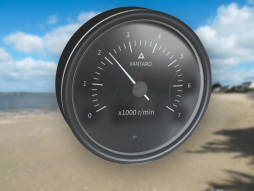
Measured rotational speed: 2200 rpm
